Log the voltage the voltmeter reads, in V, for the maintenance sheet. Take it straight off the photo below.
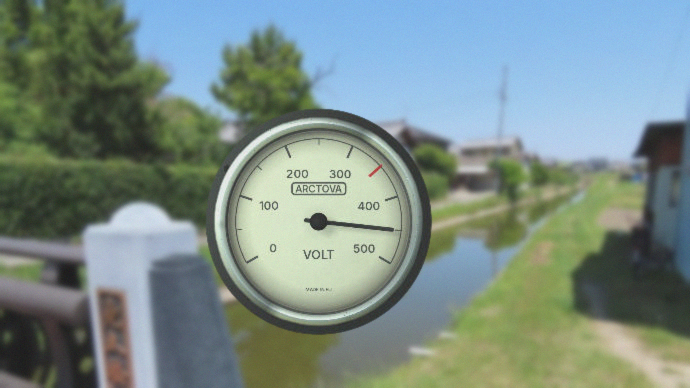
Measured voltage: 450 V
